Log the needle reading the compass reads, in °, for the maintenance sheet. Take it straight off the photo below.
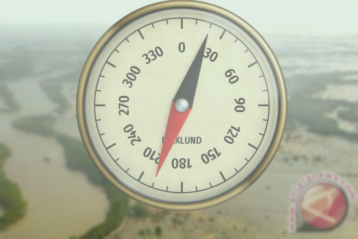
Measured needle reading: 200 °
